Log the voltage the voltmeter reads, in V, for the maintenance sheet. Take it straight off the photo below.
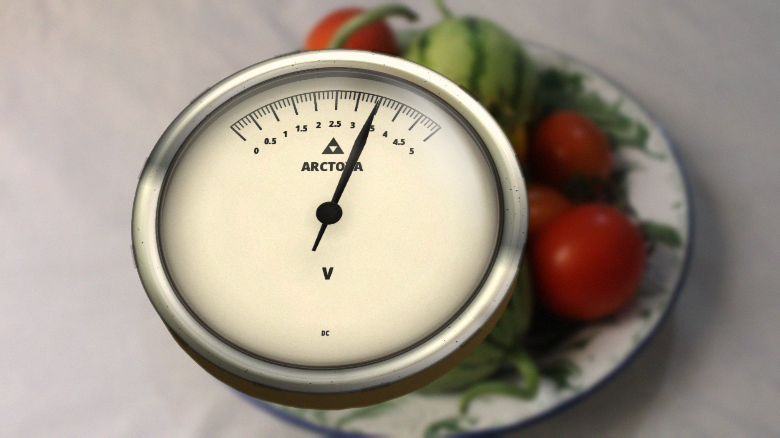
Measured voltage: 3.5 V
